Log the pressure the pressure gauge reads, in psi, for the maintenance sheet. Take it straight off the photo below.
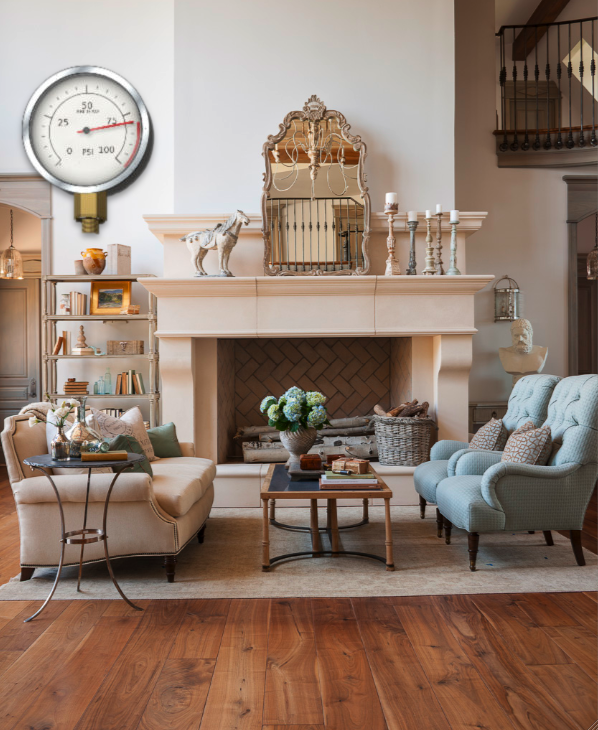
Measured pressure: 80 psi
